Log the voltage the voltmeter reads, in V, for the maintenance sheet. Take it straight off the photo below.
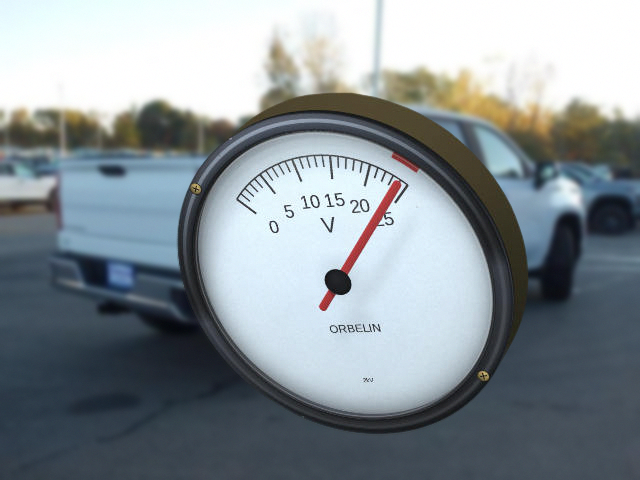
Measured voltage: 24 V
